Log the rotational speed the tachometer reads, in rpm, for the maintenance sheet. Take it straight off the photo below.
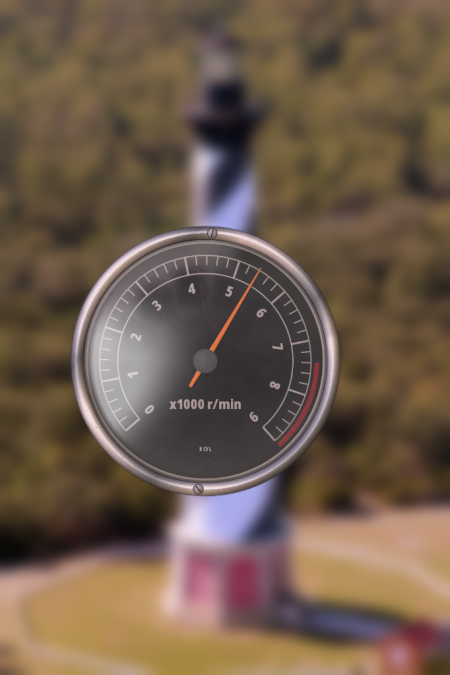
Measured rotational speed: 5400 rpm
